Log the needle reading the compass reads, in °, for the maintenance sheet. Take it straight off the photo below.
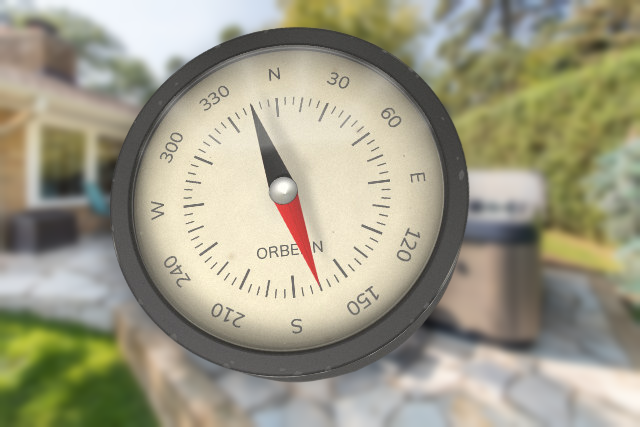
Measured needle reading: 165 °
